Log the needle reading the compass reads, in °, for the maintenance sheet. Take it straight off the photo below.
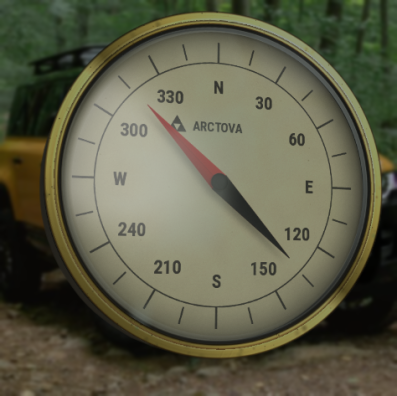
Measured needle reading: 315 °
